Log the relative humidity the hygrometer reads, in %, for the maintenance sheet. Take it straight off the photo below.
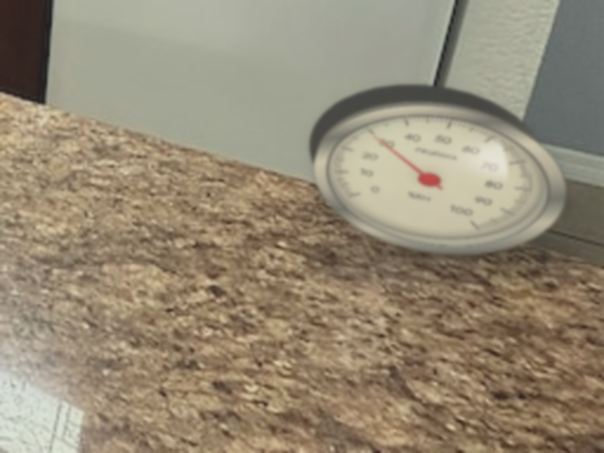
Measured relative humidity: 30 %
